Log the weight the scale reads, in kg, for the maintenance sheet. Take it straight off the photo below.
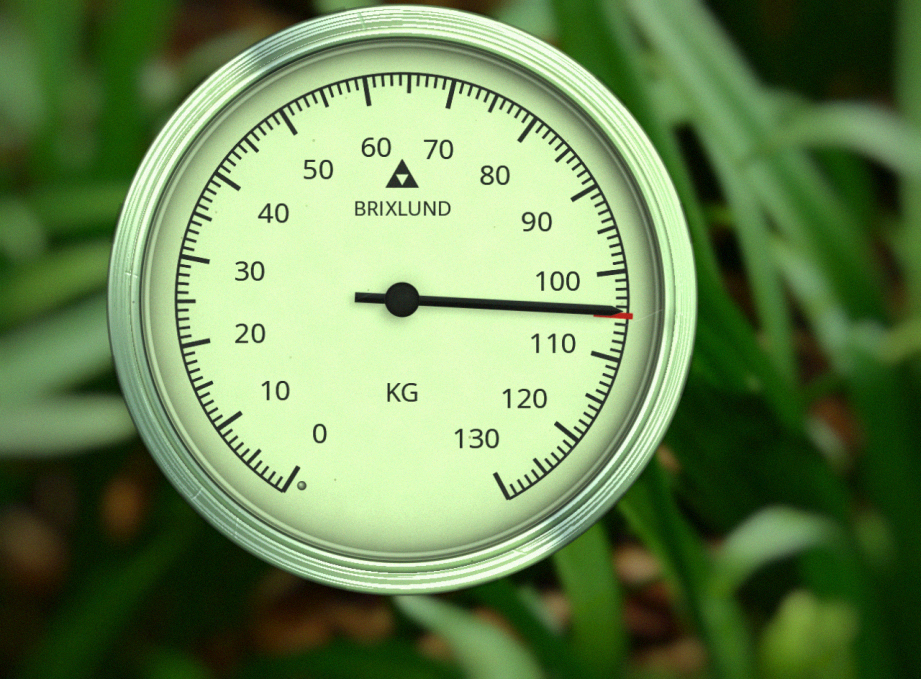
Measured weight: 104.5 kg
